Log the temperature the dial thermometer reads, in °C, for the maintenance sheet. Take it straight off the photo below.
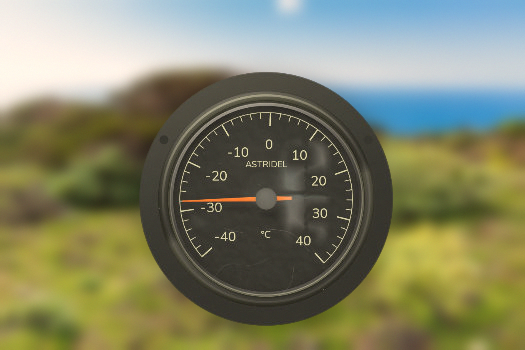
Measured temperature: -28 °C
